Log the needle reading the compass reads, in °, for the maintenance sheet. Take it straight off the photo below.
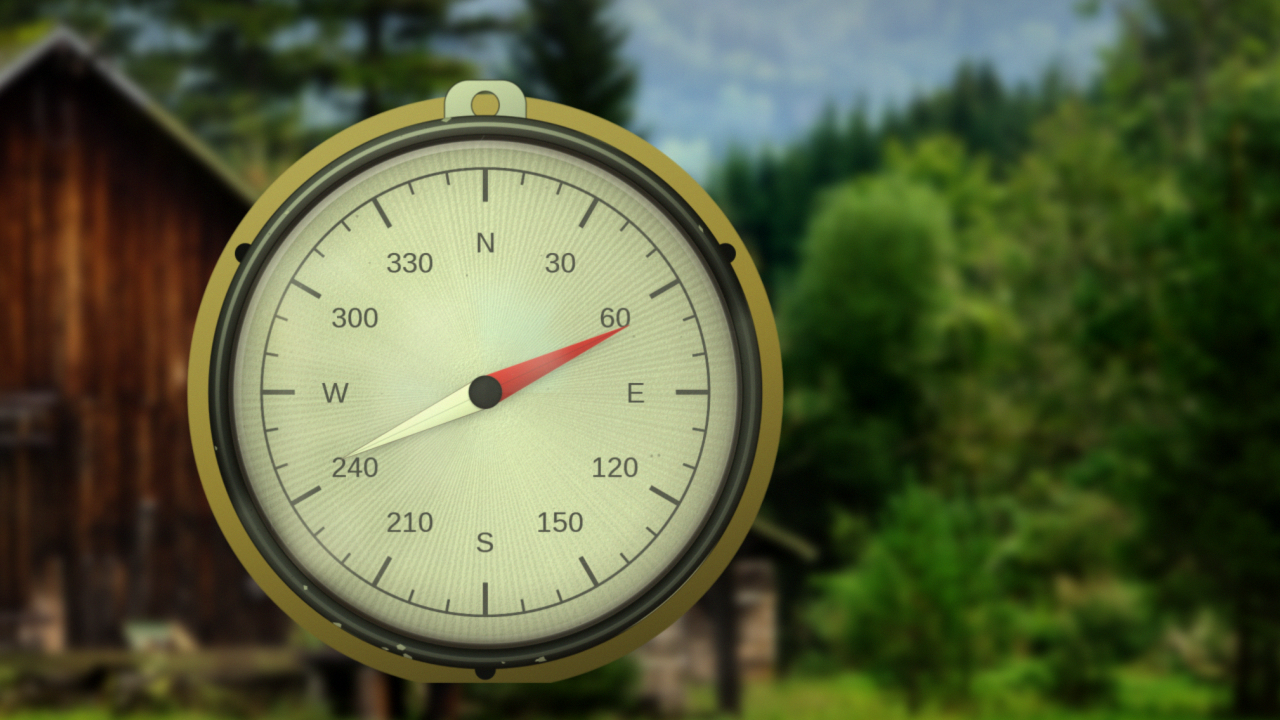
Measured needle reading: 65 °
